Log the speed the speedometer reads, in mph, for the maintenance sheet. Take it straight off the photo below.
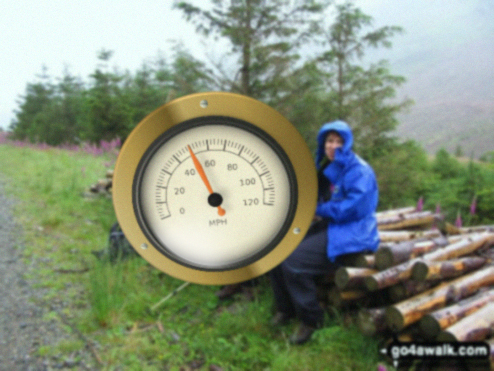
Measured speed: 50 mph
